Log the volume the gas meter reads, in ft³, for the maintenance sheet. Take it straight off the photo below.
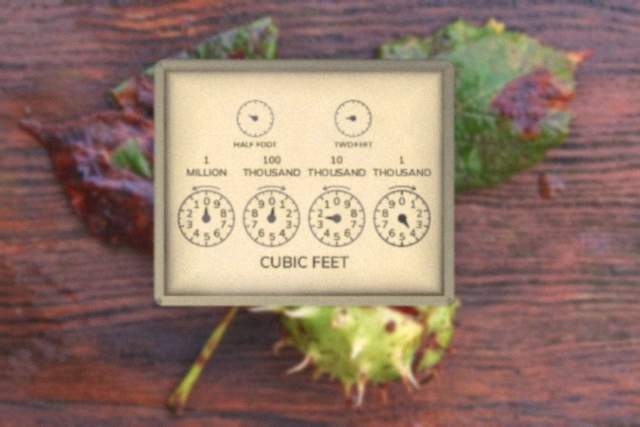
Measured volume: 2400 ft³
